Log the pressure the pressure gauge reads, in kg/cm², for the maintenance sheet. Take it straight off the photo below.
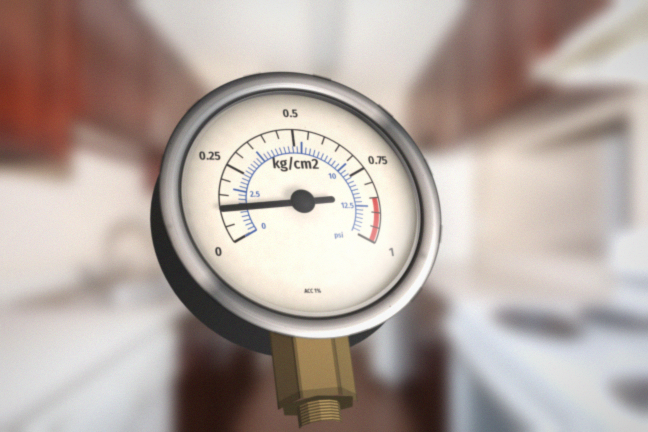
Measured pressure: 0.1 kg/cm²
